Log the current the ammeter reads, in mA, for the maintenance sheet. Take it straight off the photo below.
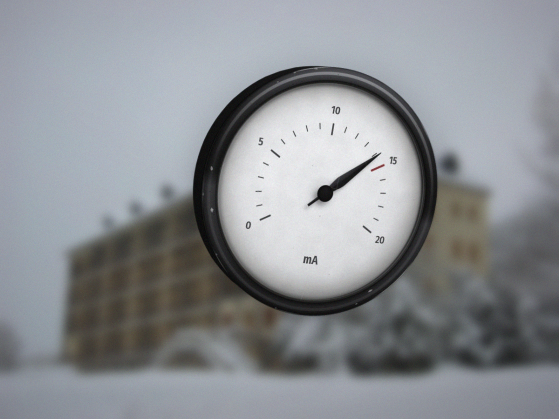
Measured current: 14 mA
